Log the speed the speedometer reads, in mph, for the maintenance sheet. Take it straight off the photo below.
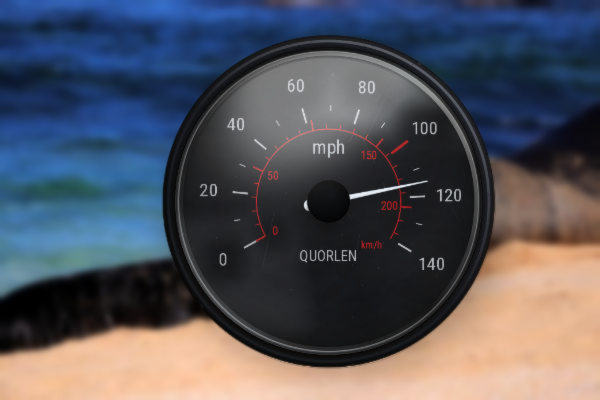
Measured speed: 115 mph
